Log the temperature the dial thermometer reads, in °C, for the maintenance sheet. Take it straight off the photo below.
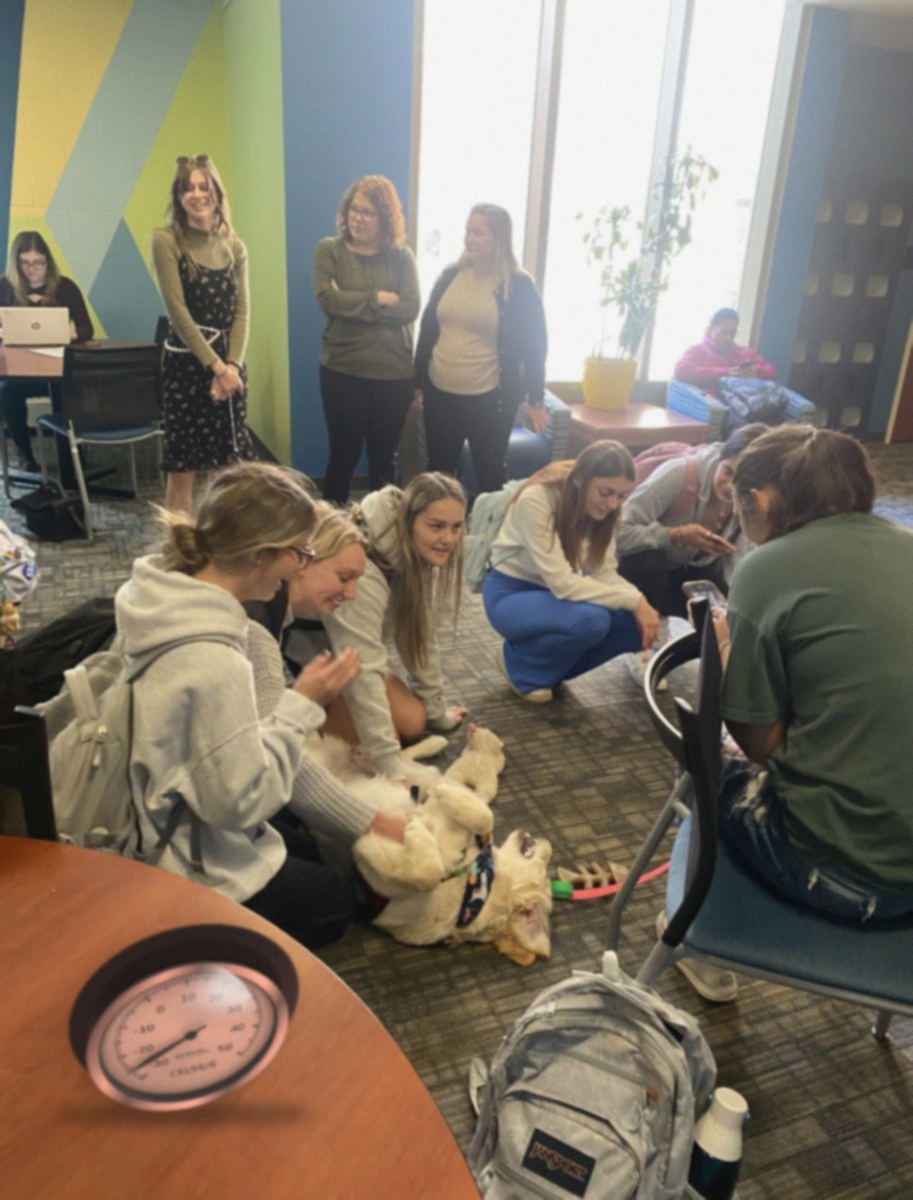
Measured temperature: -25 °C
